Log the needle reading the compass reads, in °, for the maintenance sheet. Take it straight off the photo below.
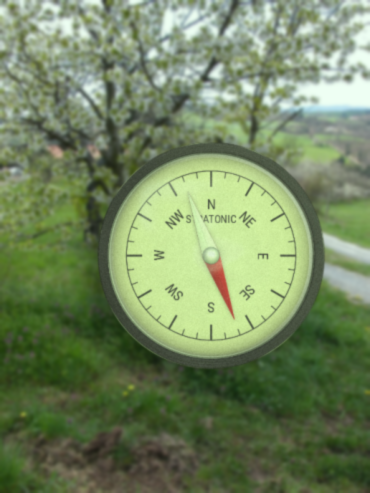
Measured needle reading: 160 °
